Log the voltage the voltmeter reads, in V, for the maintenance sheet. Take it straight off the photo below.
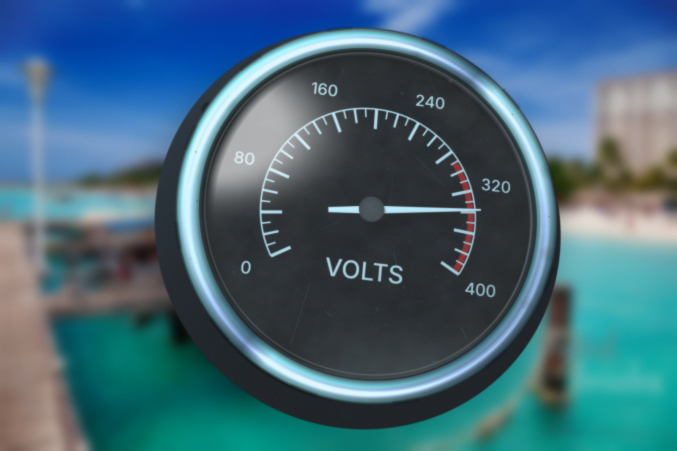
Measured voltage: 340 V
